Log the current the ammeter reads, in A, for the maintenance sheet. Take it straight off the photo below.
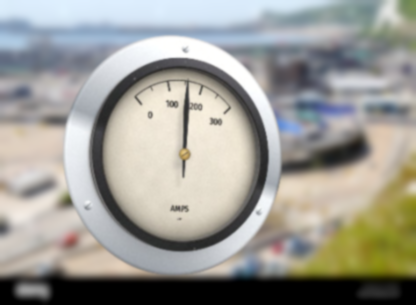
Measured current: 150 A
